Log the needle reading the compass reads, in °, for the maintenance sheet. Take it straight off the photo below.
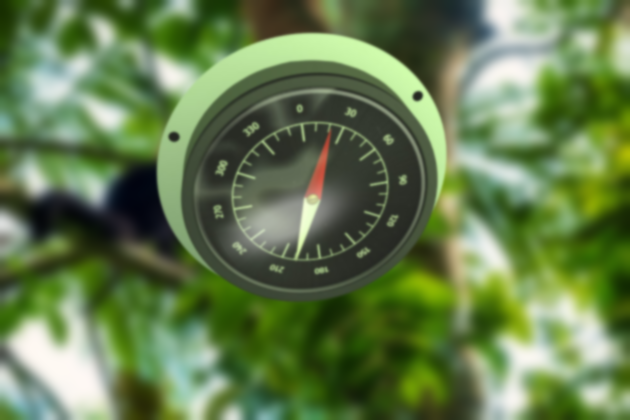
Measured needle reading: 20 °
